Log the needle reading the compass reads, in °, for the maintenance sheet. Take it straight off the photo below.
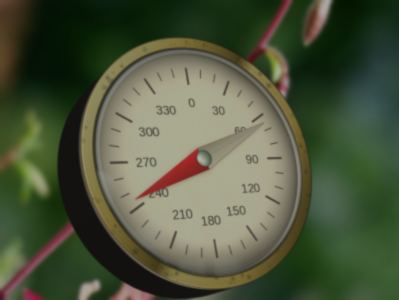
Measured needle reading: 245 °
